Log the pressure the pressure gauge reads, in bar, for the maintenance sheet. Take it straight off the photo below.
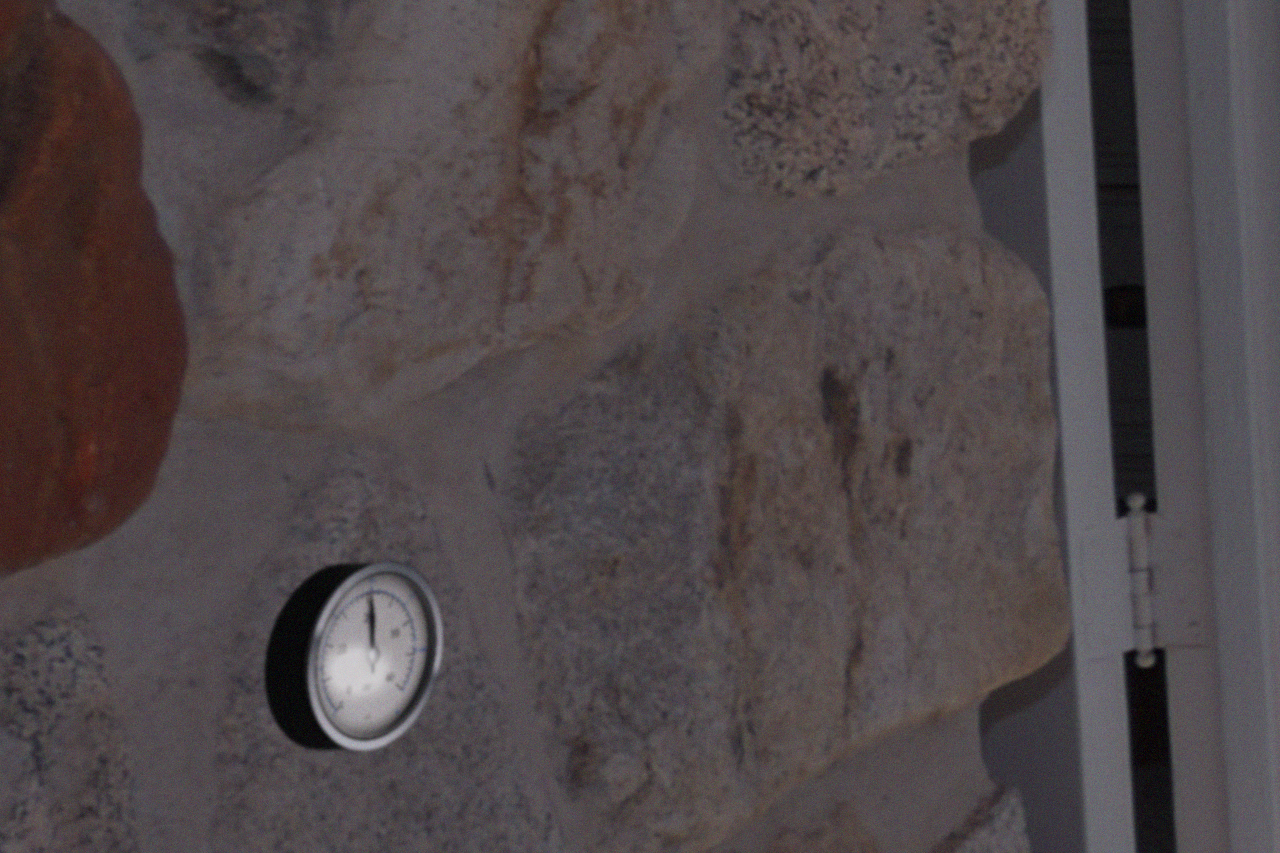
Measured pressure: 20 bar
